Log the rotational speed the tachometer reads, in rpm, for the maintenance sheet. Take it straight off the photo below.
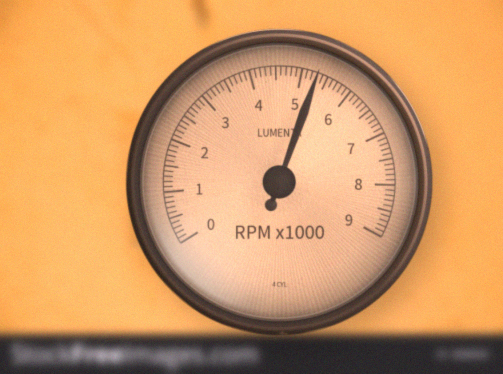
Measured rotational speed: 5300 rpm
